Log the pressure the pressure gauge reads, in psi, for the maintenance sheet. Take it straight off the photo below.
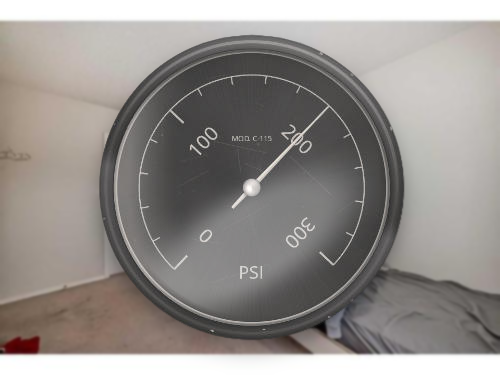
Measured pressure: 200 psi
